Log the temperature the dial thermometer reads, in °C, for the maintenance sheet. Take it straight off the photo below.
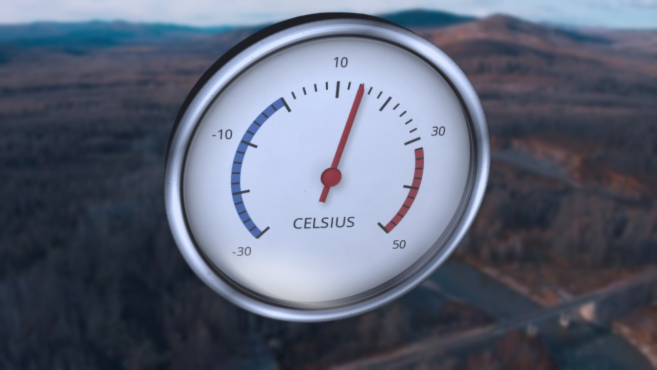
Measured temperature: 14 °C
